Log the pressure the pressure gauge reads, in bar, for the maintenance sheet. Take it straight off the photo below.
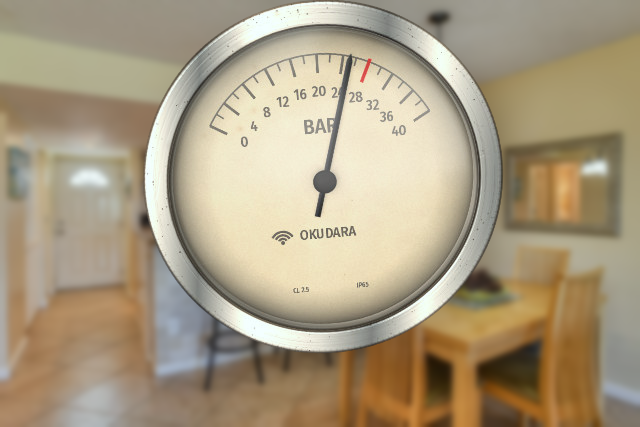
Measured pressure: 25 bar
